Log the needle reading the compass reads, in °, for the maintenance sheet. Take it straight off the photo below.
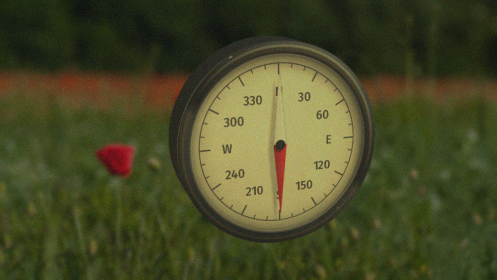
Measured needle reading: 180 °
